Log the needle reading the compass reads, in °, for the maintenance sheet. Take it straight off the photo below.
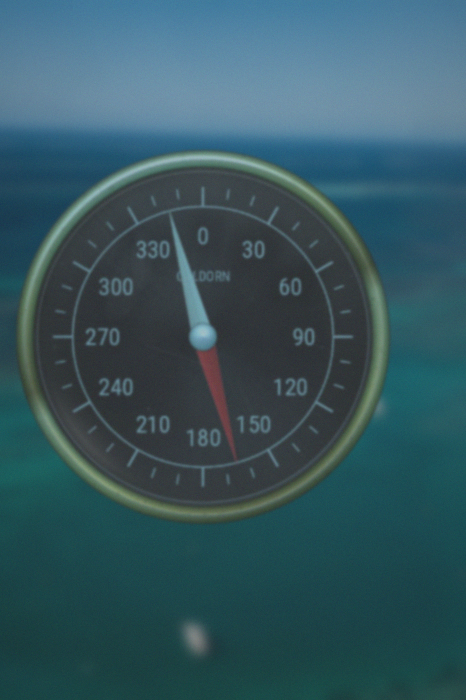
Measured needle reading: 165 °
